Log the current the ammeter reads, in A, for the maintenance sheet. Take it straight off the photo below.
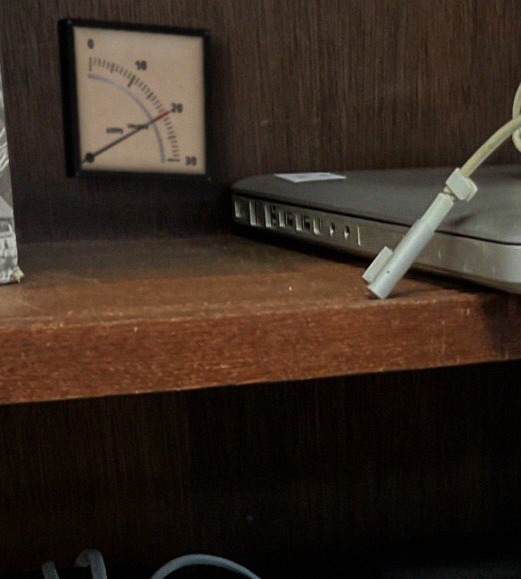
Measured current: 20 A
